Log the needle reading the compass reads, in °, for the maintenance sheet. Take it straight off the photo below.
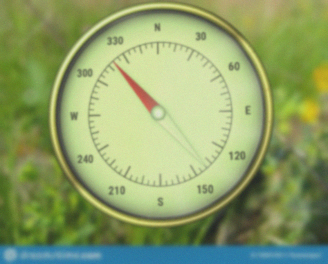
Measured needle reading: 320 °
